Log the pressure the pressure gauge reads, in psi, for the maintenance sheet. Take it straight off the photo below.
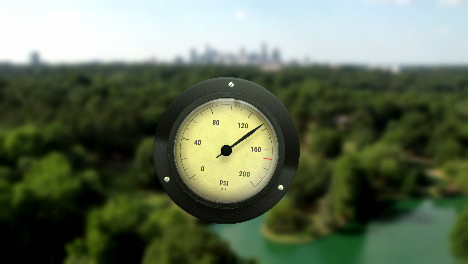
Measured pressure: 135 psi
